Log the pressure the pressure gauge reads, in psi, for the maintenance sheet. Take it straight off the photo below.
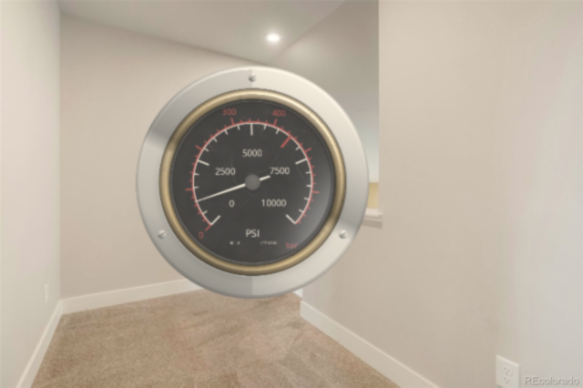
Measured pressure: 1000 psi
